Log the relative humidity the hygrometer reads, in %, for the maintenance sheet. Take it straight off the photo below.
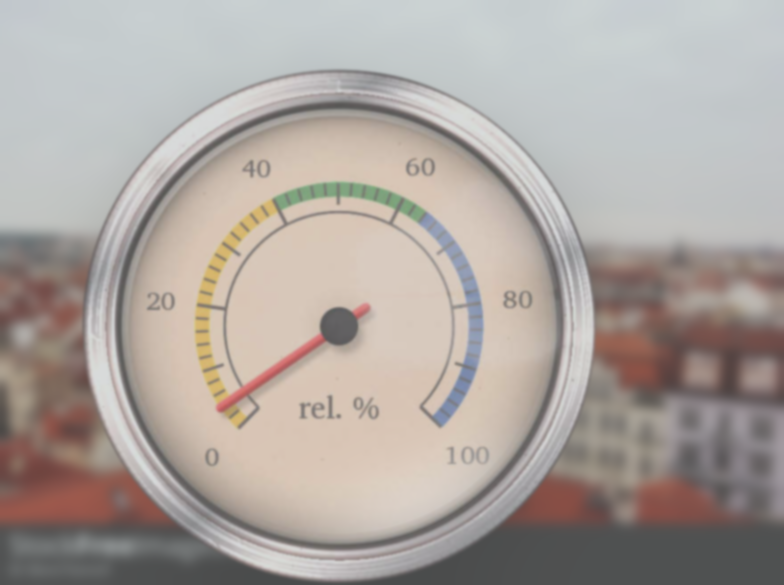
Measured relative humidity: 4 %
